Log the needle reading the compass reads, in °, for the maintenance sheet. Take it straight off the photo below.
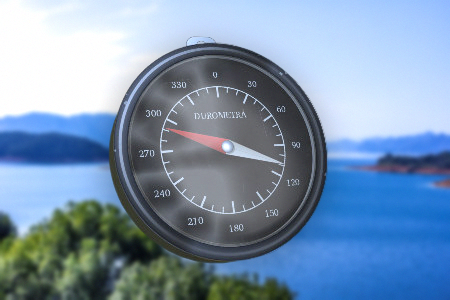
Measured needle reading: 290 °
